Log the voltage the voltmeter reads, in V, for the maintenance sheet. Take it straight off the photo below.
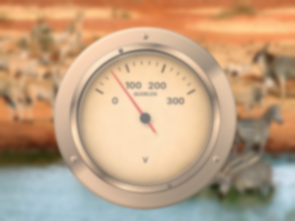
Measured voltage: 60 V
